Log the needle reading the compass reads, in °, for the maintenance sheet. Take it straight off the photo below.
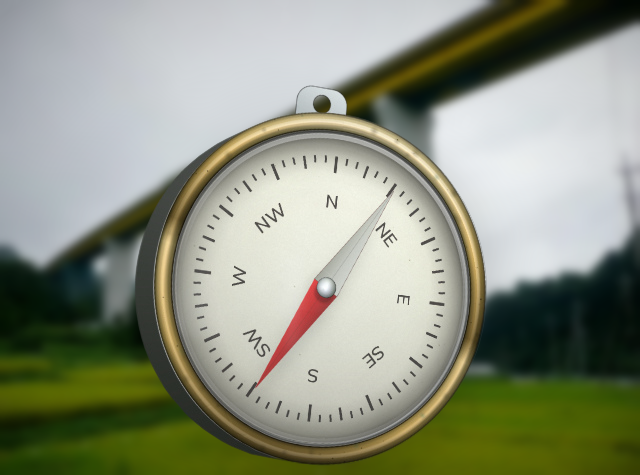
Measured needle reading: 210 °
